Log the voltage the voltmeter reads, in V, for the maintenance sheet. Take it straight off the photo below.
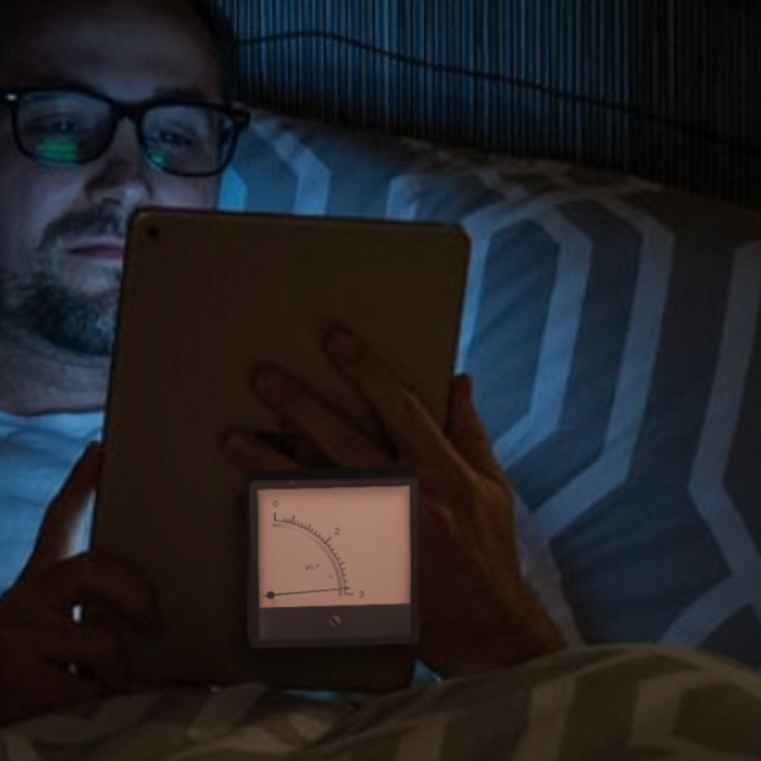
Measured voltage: 2.9 V
